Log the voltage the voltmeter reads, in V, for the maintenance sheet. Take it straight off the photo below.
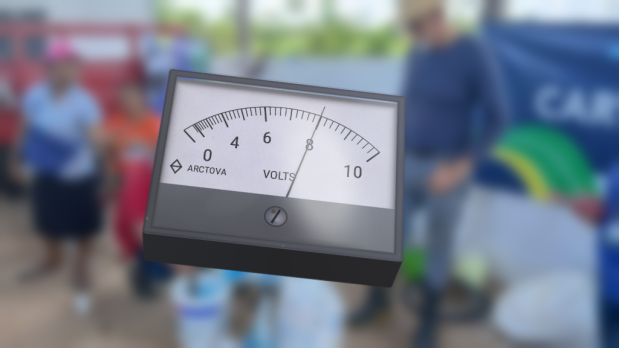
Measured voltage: 8 V
